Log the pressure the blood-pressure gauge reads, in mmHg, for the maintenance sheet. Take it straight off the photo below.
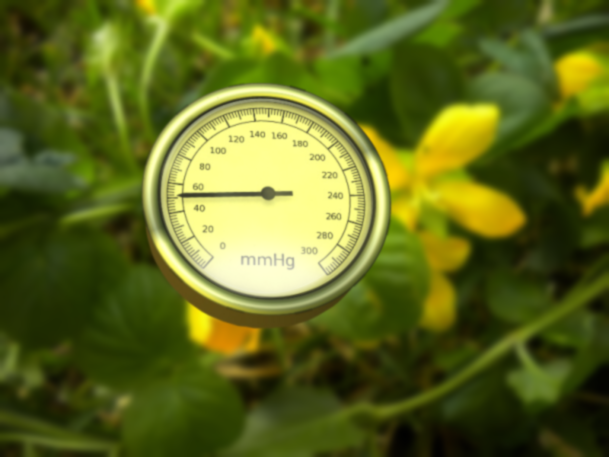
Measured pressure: 50 mmHg
